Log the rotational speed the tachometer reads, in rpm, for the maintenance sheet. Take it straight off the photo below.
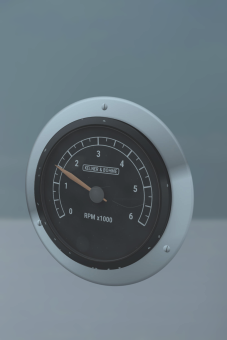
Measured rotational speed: 1500 rpm
